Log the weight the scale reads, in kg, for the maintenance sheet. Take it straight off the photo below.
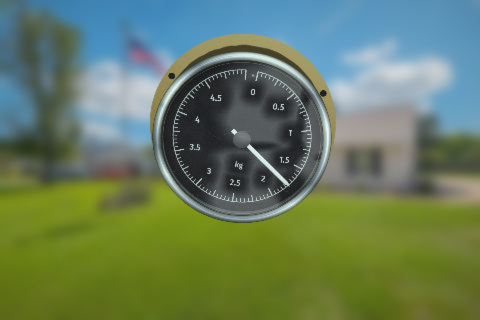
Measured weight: 1.75 kg
